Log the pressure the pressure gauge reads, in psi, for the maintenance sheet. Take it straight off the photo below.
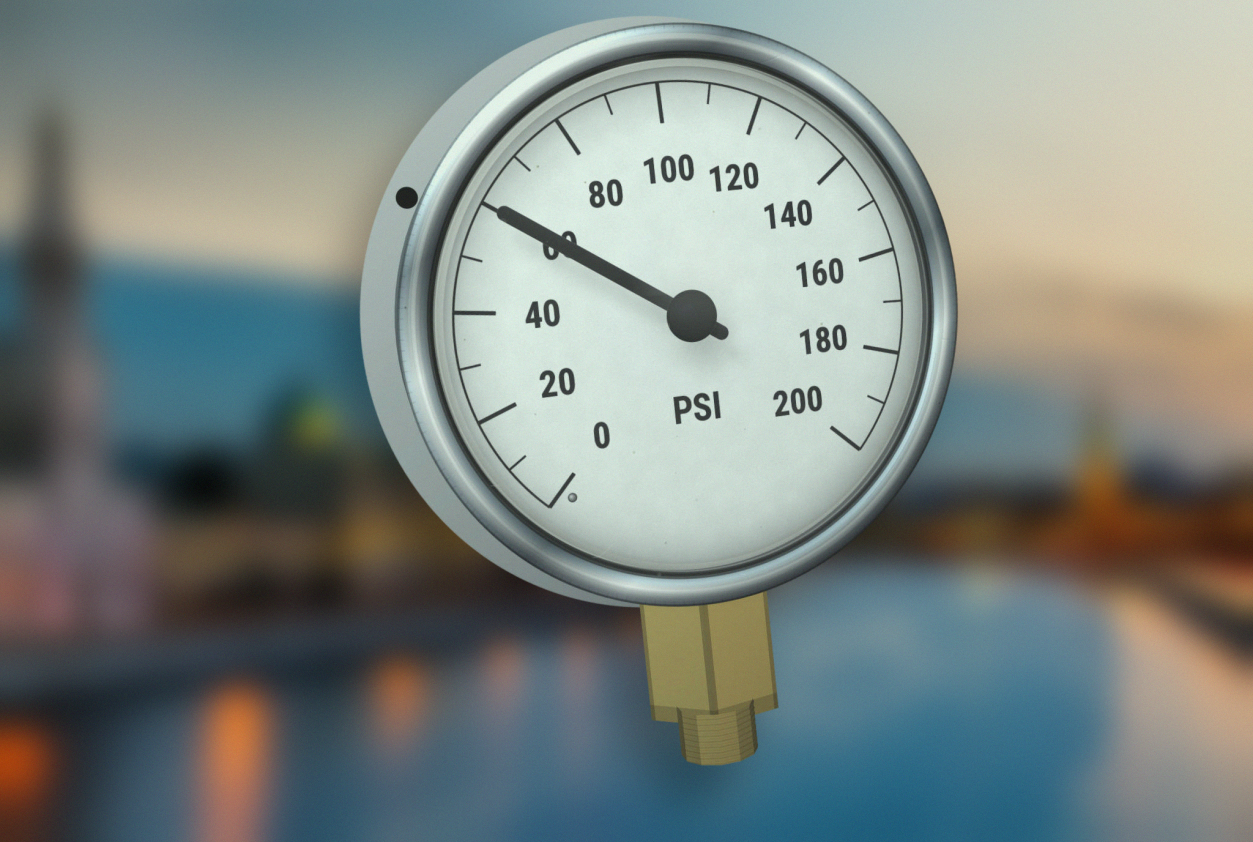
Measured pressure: 60 psi
